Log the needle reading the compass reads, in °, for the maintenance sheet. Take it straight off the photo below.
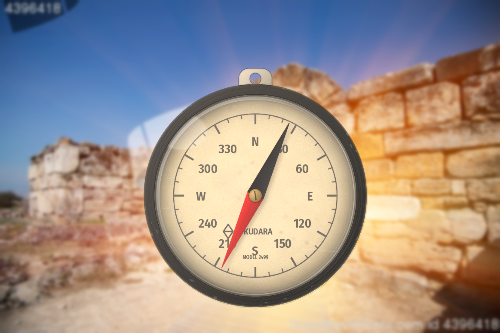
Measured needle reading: 205 °
